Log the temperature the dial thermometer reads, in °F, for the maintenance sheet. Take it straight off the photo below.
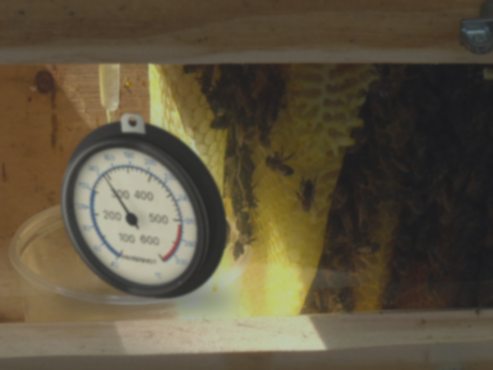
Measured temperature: 300 °F
